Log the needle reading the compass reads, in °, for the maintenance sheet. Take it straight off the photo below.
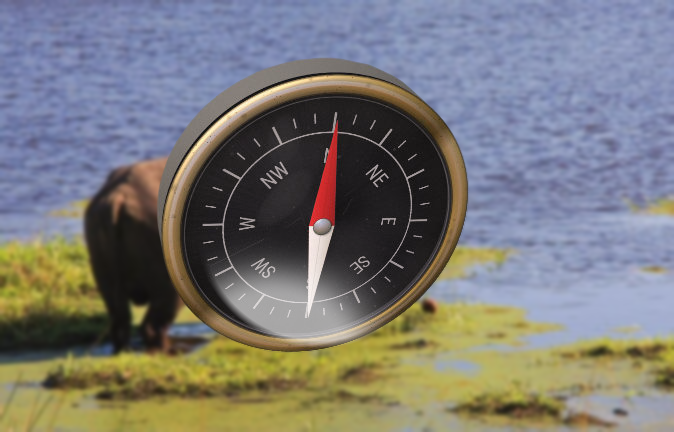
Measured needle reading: 0 °
